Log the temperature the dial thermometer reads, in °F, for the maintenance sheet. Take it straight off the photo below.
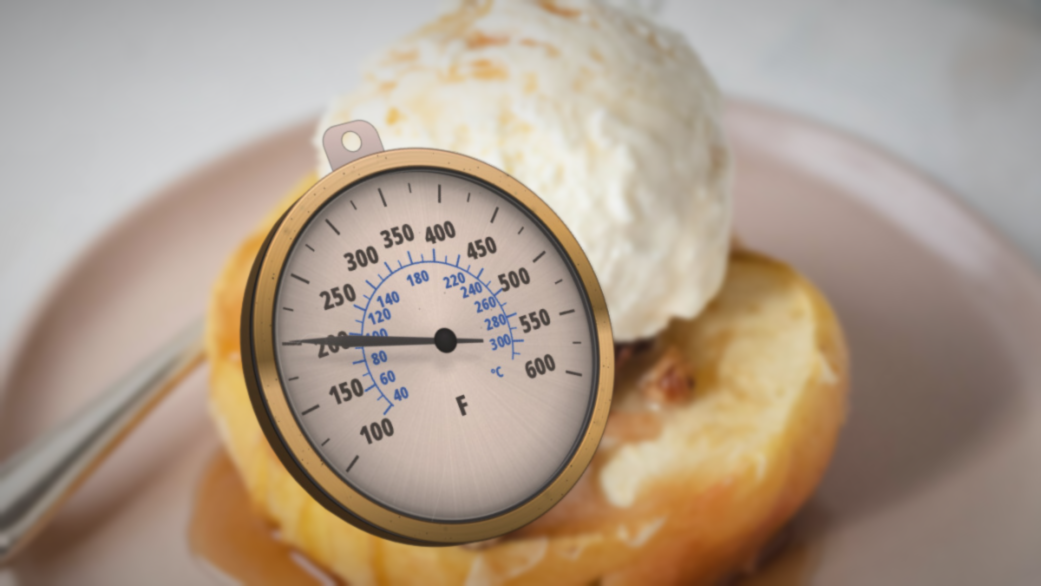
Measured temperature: 200 °F
